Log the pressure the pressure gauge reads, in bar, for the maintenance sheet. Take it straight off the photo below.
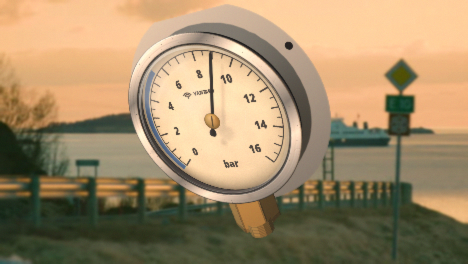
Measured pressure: 9 bar
